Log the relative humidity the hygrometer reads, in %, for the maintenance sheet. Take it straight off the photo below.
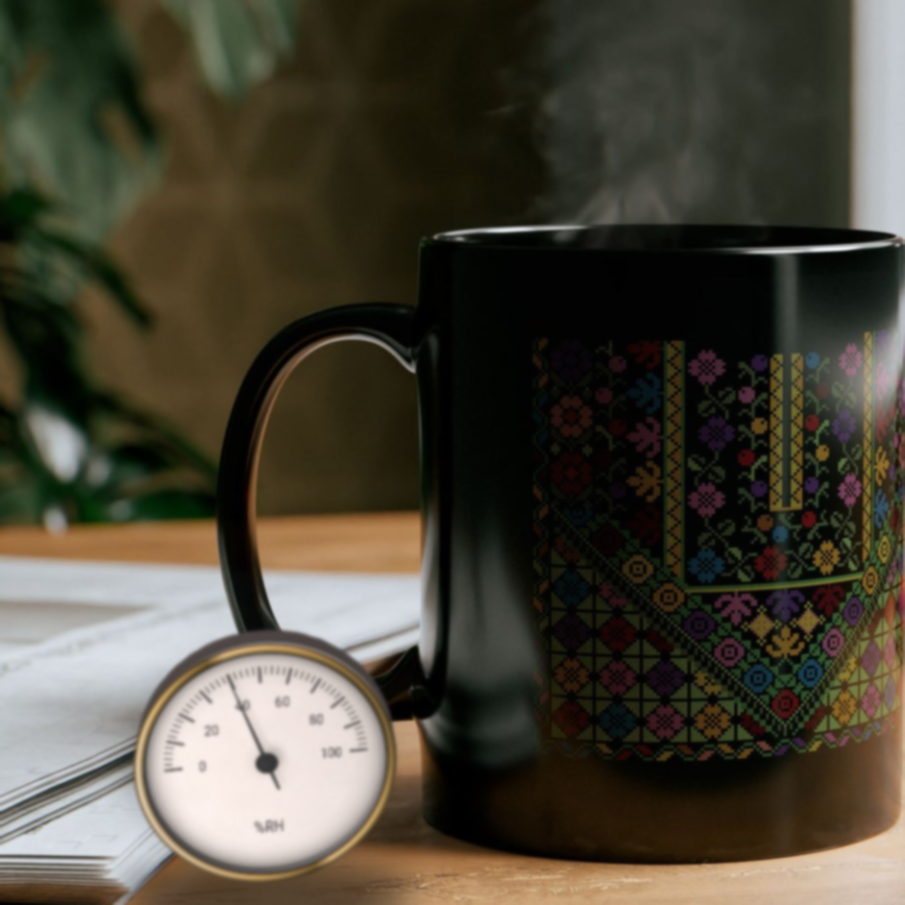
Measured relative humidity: 40 %
